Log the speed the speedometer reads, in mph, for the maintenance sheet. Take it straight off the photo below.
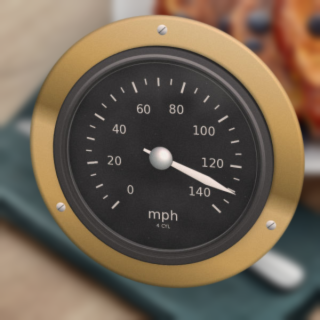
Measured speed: 130 mph
